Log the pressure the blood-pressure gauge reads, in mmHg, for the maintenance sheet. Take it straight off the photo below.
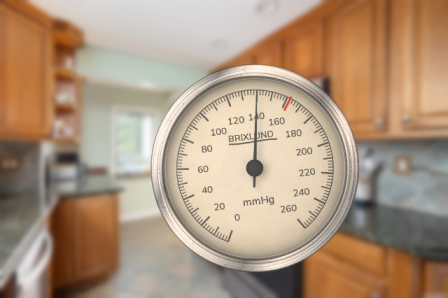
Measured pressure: 140 mmHg
